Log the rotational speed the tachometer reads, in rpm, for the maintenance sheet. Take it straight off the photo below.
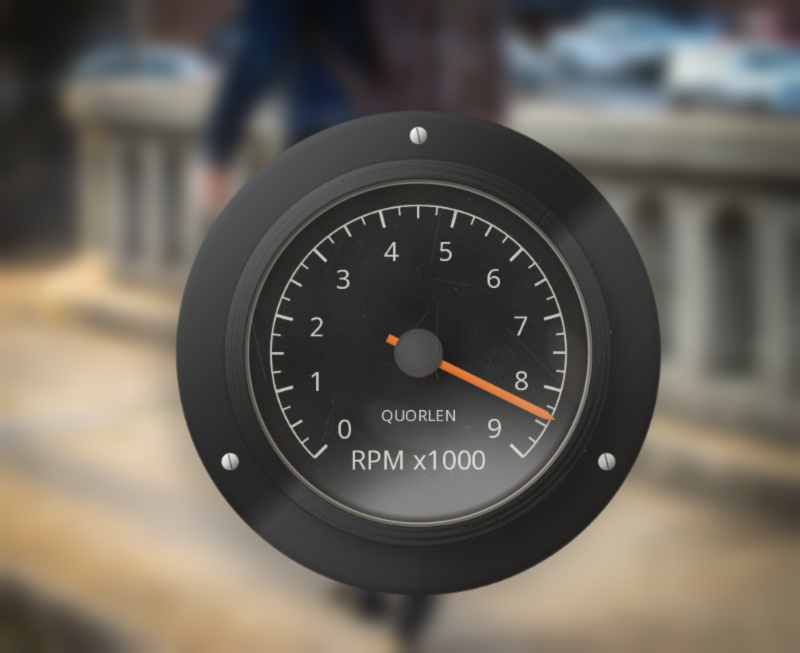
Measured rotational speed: 8375 rpm
